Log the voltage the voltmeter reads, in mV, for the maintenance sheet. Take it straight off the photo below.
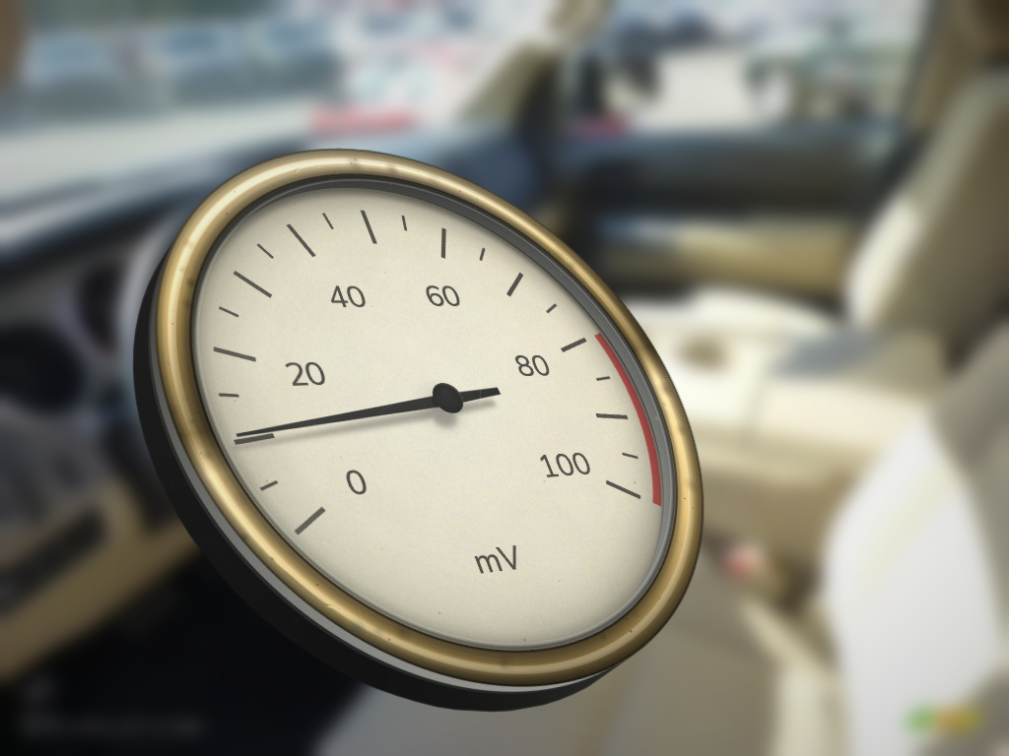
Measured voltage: 10 mV
